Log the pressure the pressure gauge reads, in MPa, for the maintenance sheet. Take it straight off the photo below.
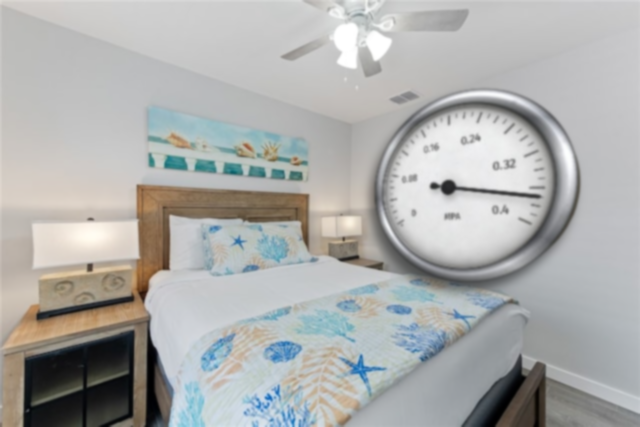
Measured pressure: 0.37 MPa
